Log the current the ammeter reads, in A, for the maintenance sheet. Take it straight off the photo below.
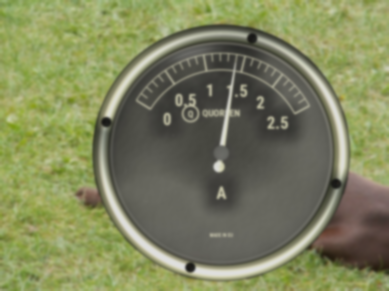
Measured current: 1.4 A
